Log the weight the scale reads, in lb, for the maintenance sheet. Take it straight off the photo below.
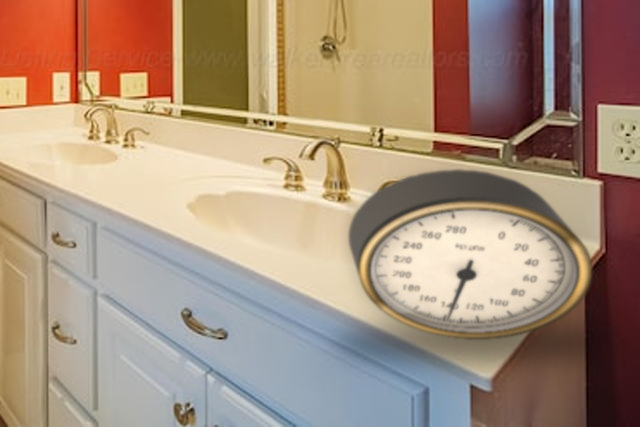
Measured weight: 140 lb
